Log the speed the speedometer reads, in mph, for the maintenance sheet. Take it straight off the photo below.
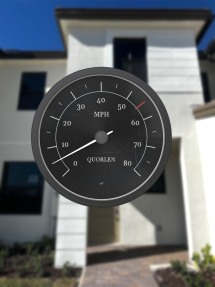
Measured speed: 5 mph
